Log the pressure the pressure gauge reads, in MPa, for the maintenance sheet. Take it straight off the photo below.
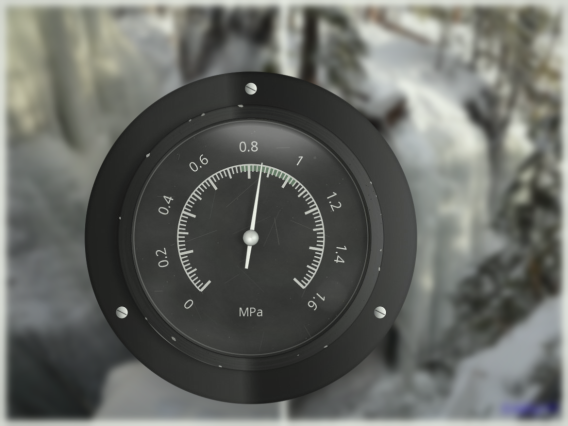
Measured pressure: 0.86 MPa
